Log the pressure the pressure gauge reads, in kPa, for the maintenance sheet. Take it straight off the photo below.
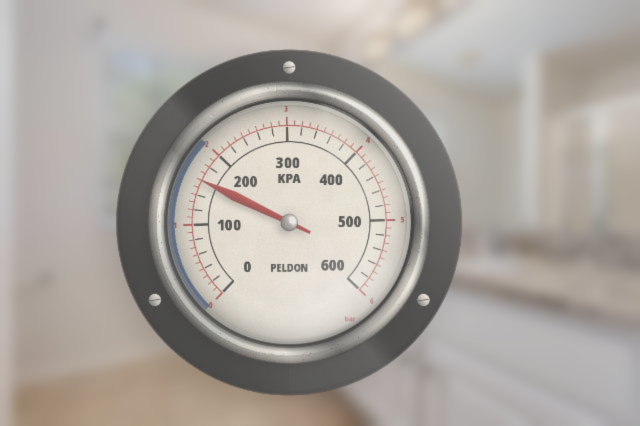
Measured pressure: 160 kPa
